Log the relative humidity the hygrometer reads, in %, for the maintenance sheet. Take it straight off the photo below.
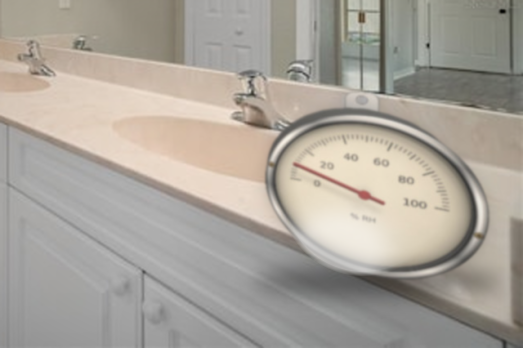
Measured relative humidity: 10 %
